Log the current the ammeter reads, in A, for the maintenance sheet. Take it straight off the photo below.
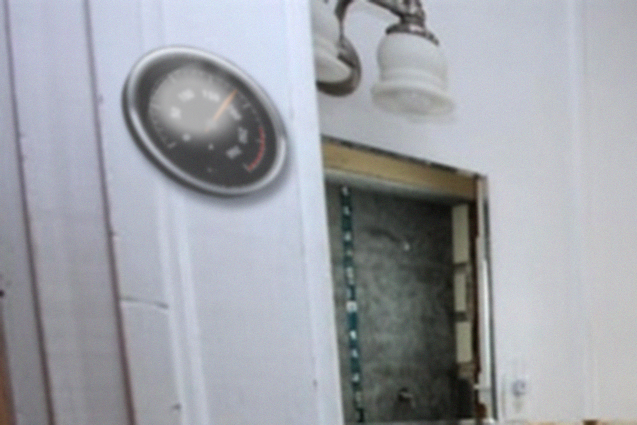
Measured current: 180 A
